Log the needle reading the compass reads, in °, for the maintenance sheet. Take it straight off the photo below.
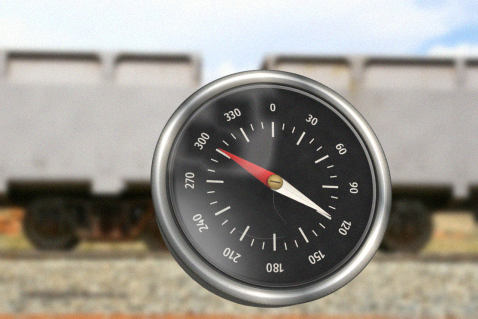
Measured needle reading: 300 °
